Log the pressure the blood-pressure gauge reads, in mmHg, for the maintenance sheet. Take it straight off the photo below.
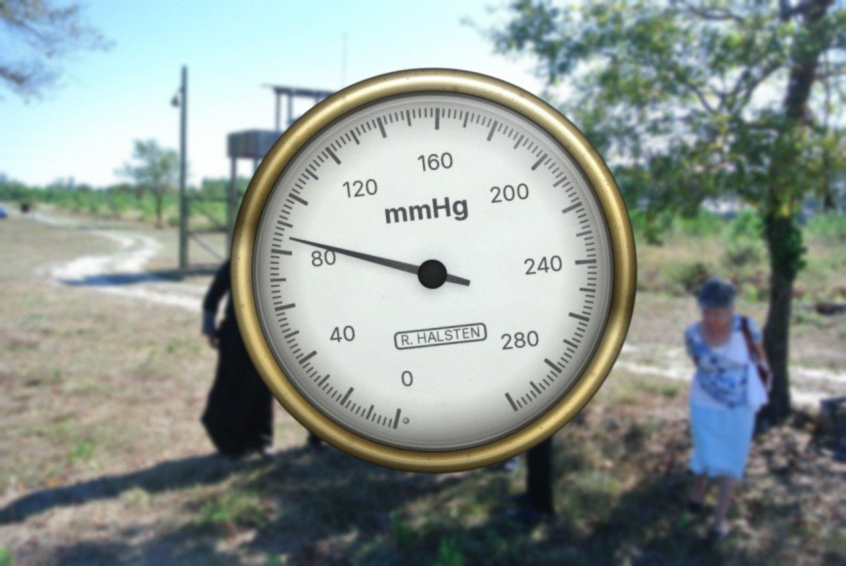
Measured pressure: 86 mmHg
